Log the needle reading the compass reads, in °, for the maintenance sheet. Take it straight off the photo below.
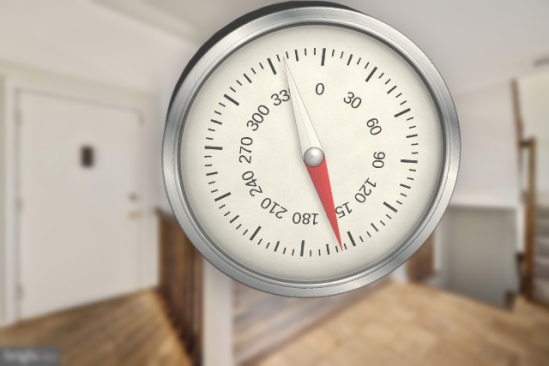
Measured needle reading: 157.5 °
